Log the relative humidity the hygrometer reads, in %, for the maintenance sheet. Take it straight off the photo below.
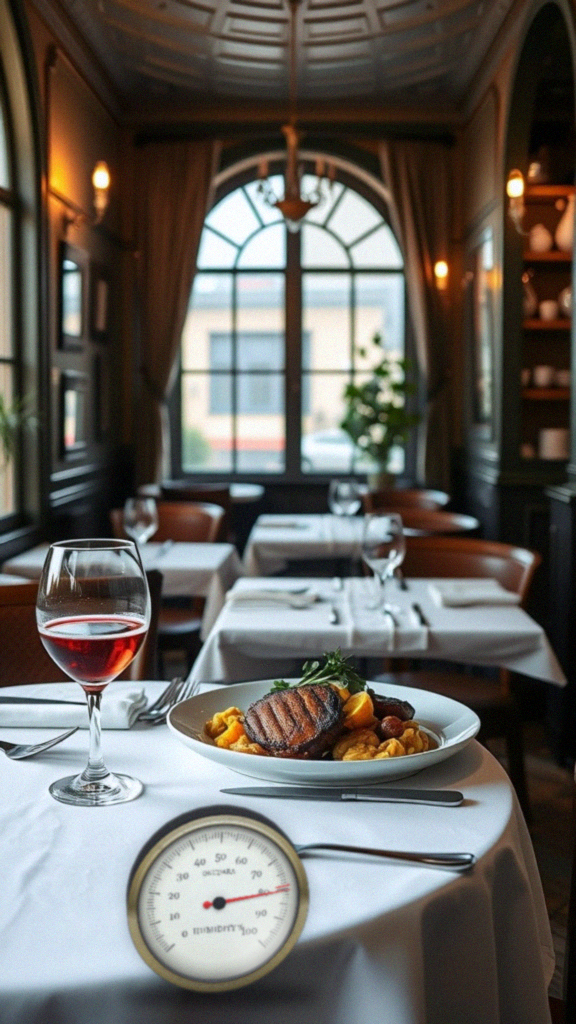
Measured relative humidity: 80 %
